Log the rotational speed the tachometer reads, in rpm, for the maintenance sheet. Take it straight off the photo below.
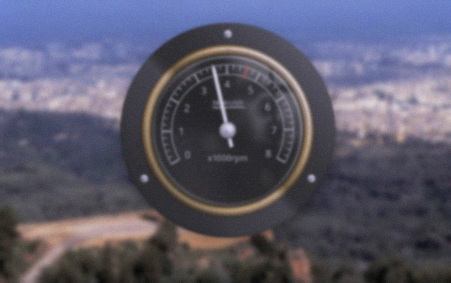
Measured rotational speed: 3600 rpm
